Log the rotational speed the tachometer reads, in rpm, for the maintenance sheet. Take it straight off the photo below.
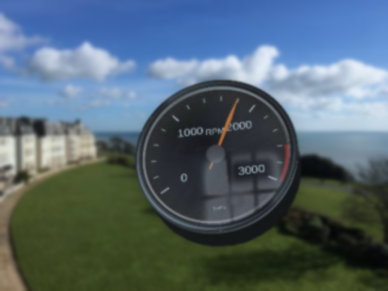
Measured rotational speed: 1800 rpm
